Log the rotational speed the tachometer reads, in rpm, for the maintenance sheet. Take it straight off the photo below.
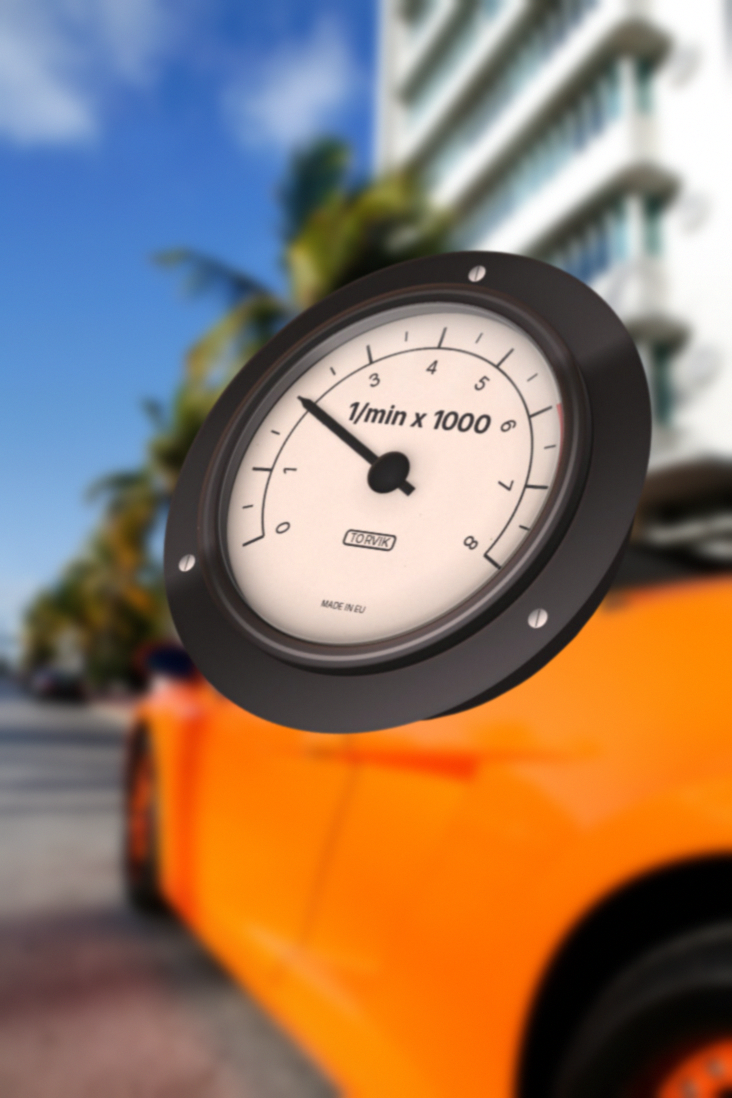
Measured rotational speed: 2000 rpm
